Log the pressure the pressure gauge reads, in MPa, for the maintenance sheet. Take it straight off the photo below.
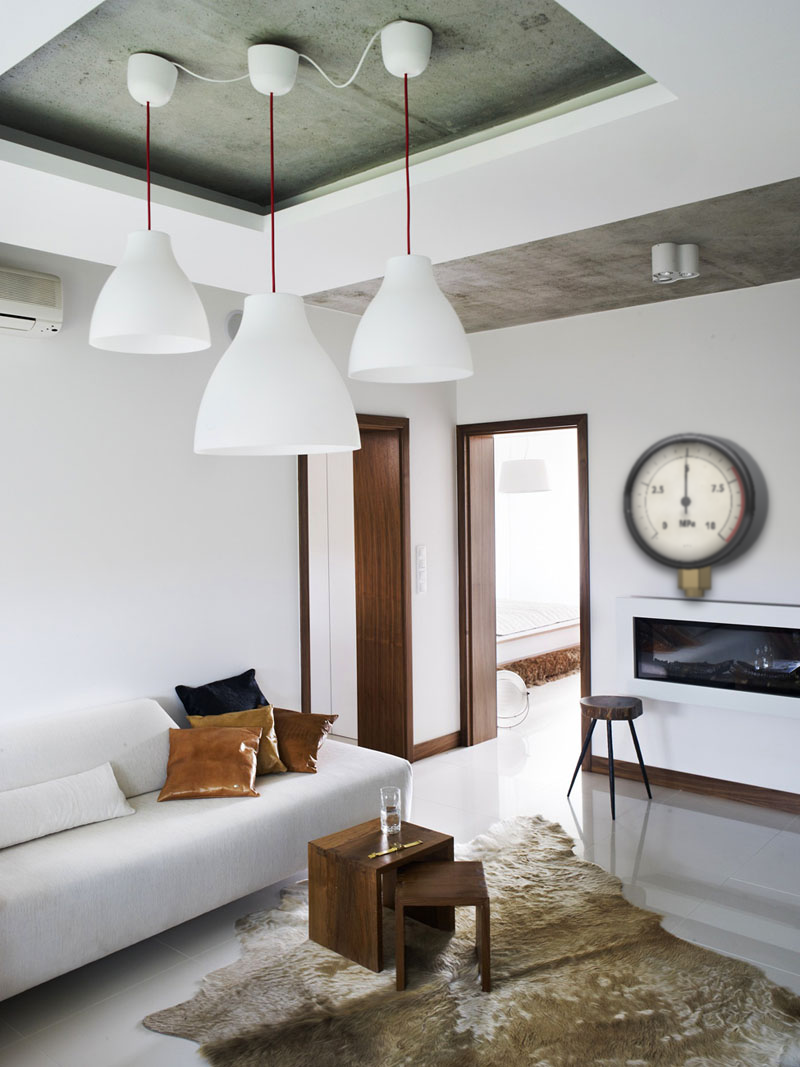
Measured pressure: 5 MPa
